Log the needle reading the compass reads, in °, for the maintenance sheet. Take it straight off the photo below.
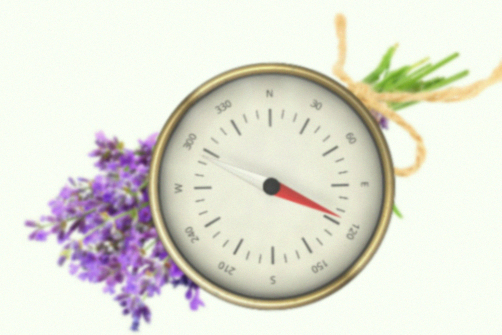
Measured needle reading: 115 °
